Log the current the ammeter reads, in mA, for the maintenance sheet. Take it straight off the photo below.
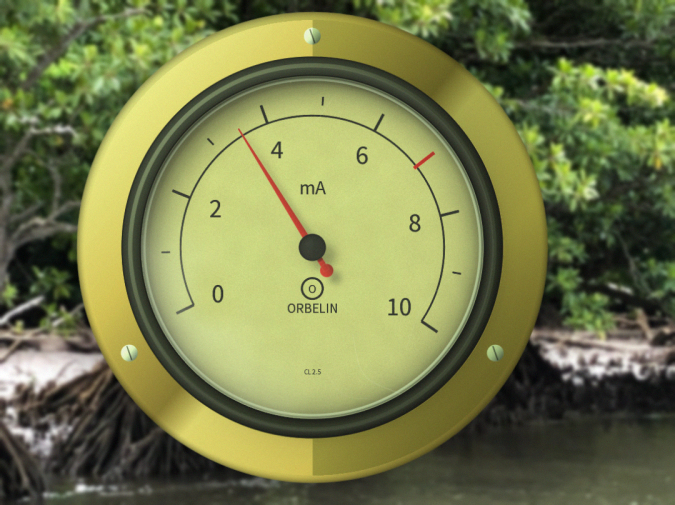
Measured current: 3.5 mA
